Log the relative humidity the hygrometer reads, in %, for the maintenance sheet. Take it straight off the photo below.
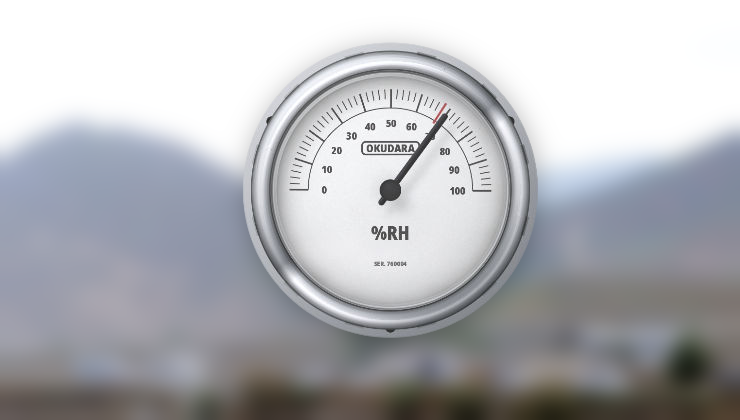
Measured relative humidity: 70 %
